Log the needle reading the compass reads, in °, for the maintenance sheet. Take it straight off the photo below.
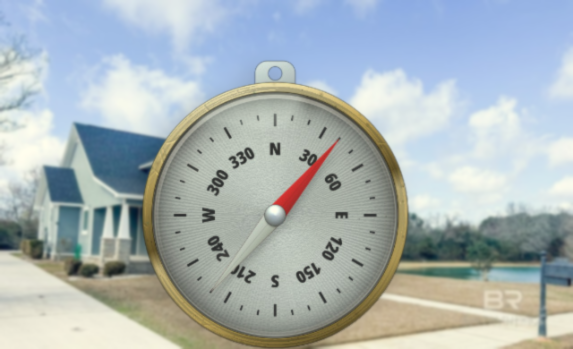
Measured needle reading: 40 °
